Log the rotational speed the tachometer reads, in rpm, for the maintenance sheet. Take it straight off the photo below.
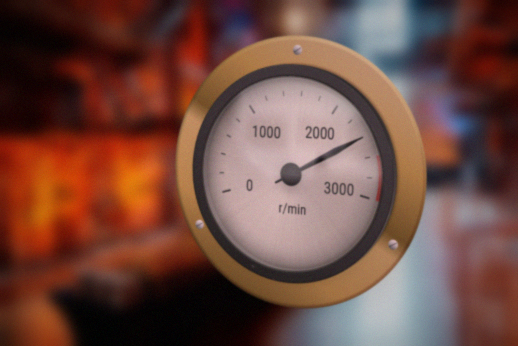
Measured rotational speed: 2400 rpm
